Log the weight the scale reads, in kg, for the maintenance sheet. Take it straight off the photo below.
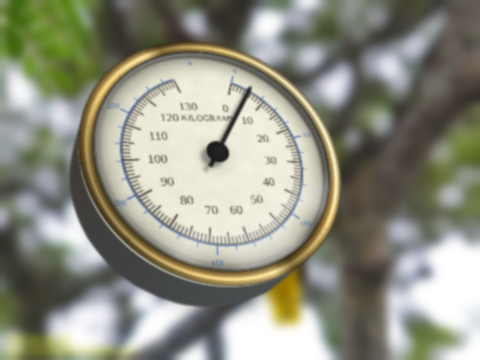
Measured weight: 5 kg
